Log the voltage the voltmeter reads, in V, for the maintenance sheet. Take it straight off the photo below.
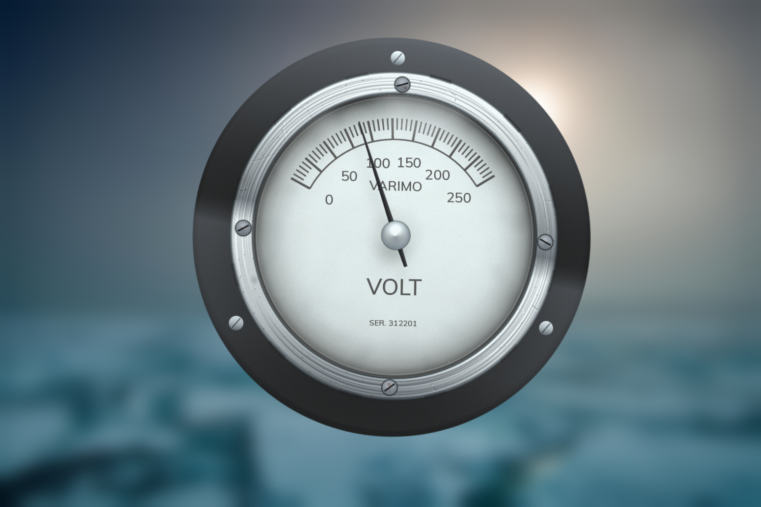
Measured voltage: 90 V
